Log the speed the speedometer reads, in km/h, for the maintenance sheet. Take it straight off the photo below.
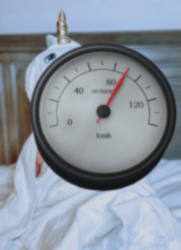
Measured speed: 90 km/h
